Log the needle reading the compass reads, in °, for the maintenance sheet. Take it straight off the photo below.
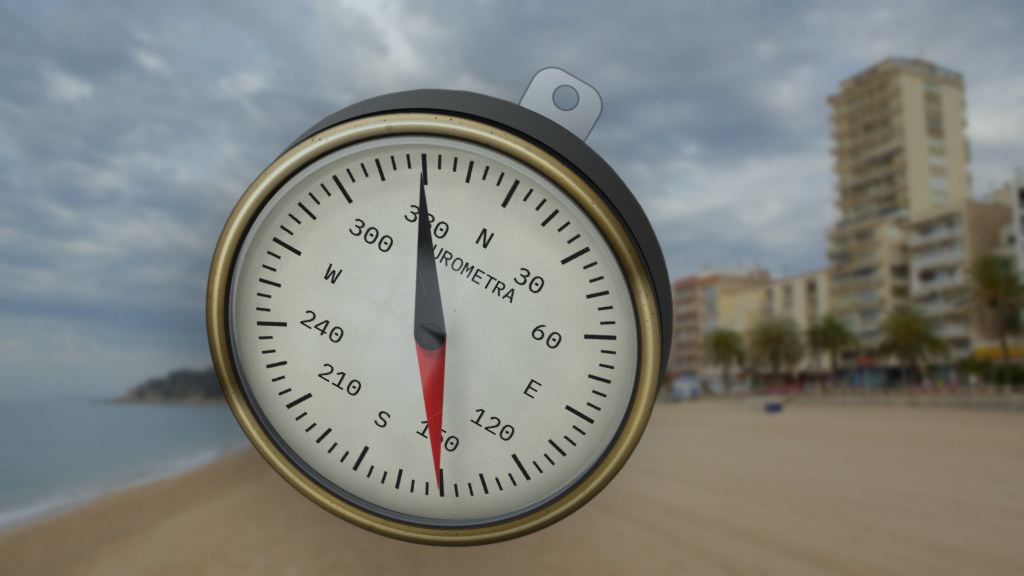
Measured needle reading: 150 °
